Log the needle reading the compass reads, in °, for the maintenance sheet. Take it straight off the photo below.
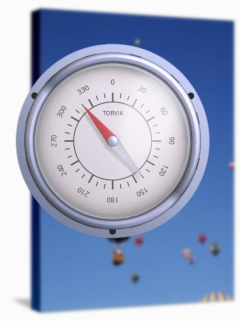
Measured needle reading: 320 °
